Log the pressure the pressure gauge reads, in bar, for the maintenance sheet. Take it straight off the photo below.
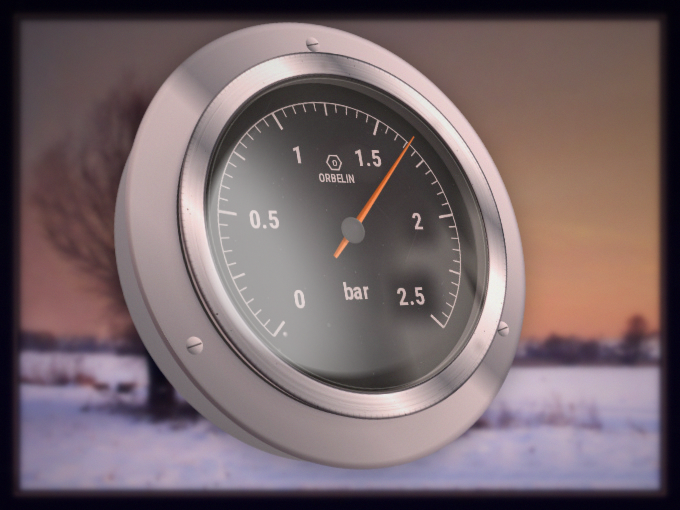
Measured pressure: 1.65 bar
